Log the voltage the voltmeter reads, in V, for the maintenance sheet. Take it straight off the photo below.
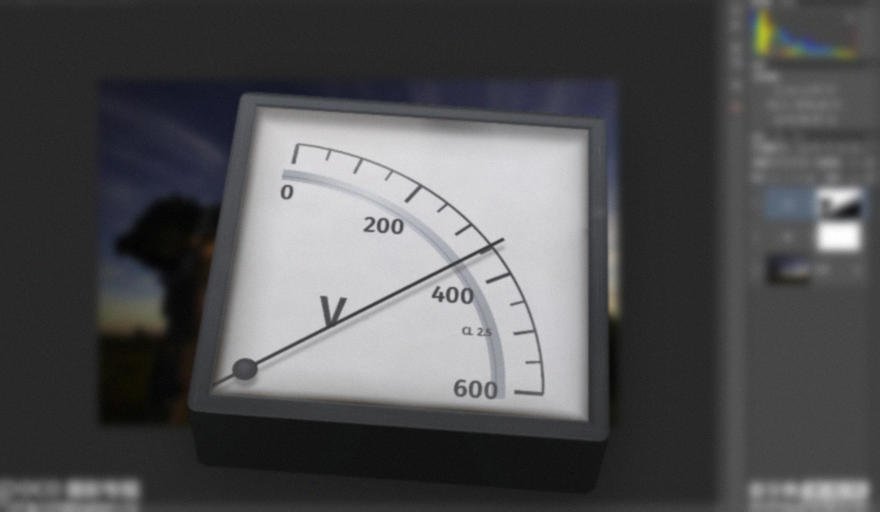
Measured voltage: 350 V
